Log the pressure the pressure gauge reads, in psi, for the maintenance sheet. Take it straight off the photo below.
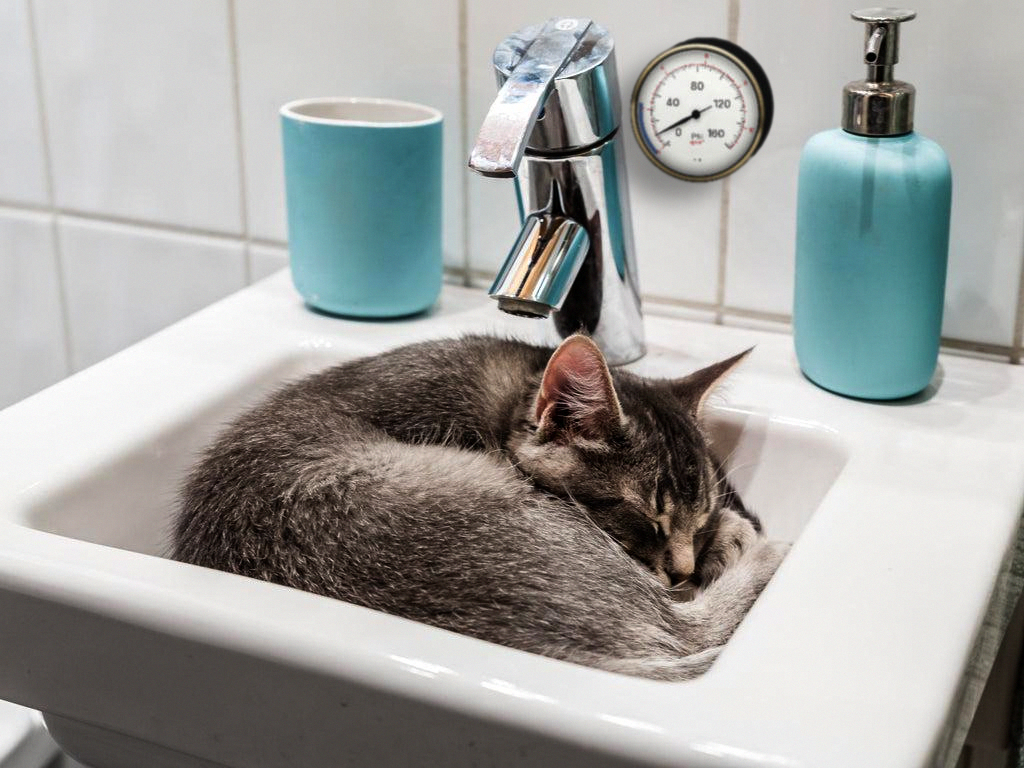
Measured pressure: 10 psi
